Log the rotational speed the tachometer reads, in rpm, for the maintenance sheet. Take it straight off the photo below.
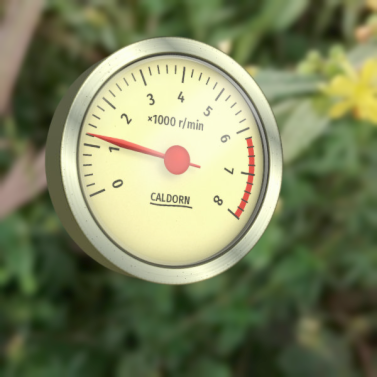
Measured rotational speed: 1200 rpm
